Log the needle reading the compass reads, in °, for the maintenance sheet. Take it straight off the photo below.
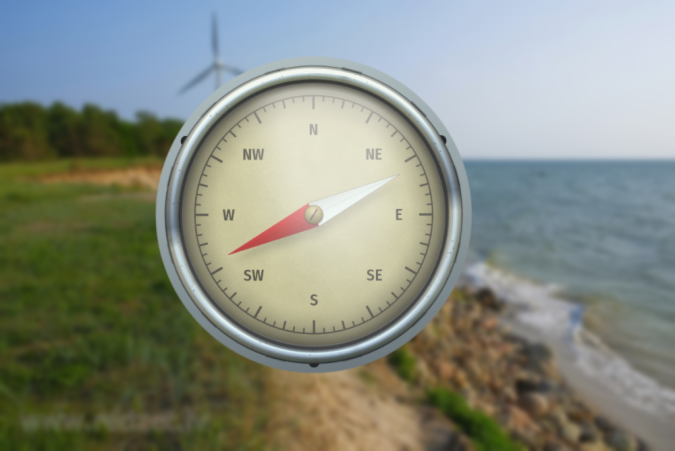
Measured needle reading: 245 °
